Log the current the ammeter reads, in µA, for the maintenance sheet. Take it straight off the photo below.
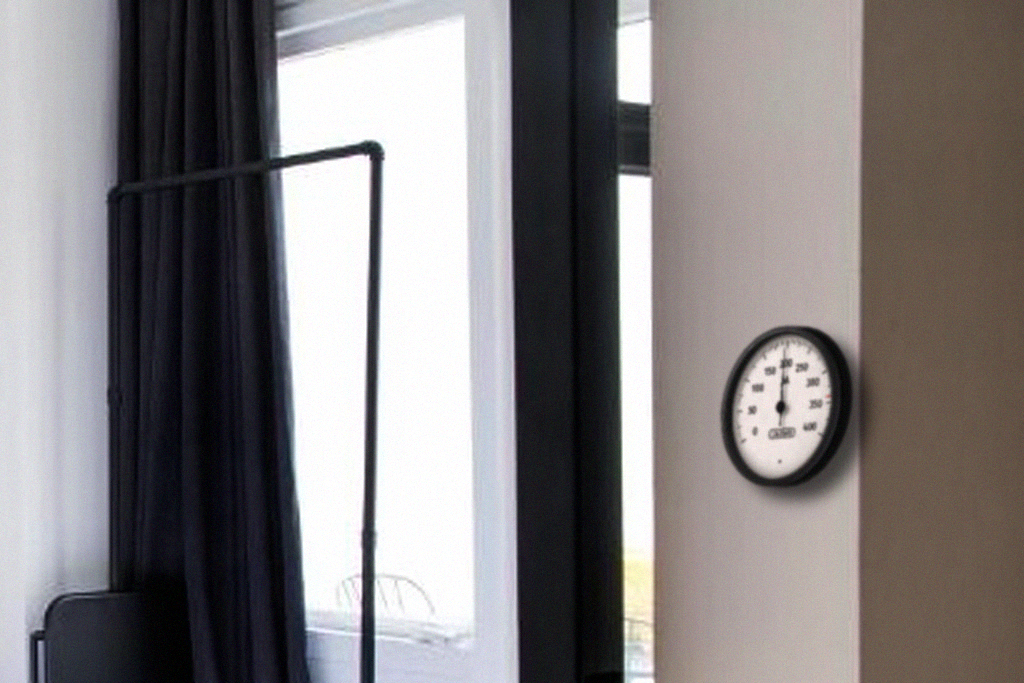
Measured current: 200 µA
